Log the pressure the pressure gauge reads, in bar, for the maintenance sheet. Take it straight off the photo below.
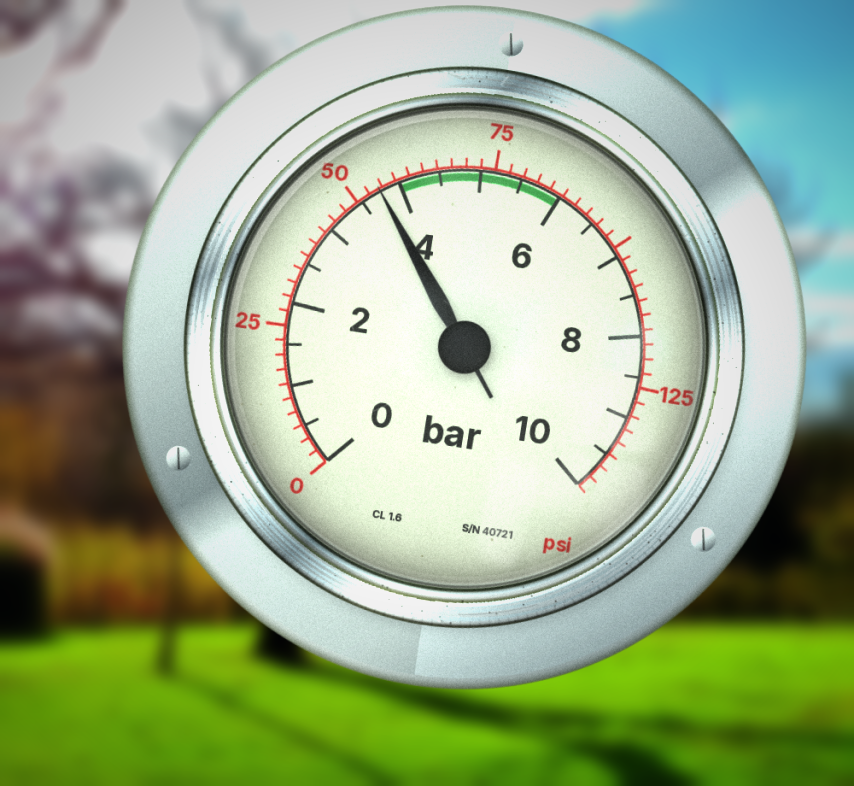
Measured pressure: 3.75 bar
